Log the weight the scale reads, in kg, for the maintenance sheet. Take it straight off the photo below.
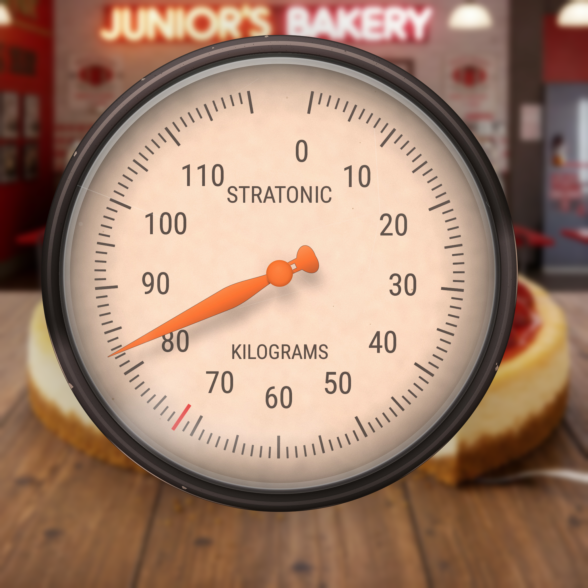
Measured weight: 82.5 kg
